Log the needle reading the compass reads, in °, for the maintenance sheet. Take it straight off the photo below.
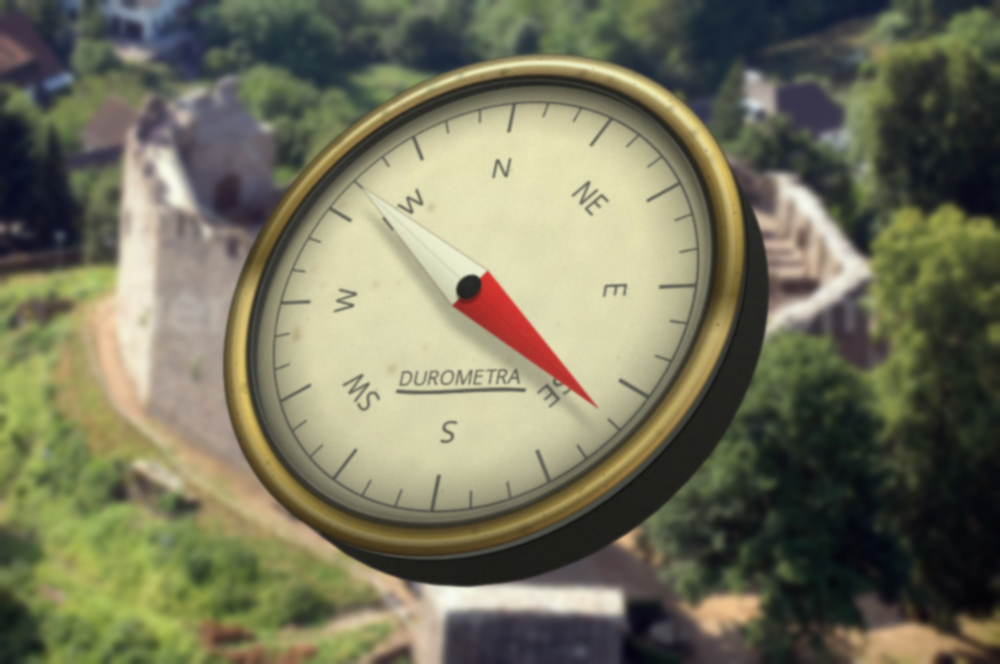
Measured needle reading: 130 °
